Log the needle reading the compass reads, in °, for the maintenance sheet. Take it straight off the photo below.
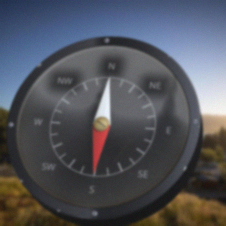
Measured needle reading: 180 °
